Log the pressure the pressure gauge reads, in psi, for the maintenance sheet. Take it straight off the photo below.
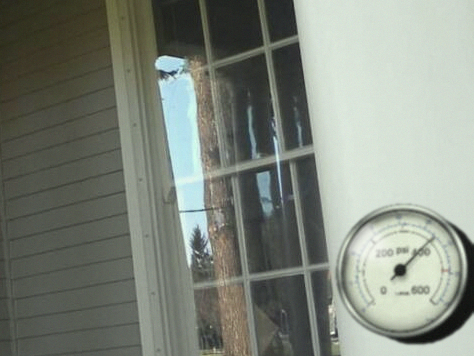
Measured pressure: 400 psi
